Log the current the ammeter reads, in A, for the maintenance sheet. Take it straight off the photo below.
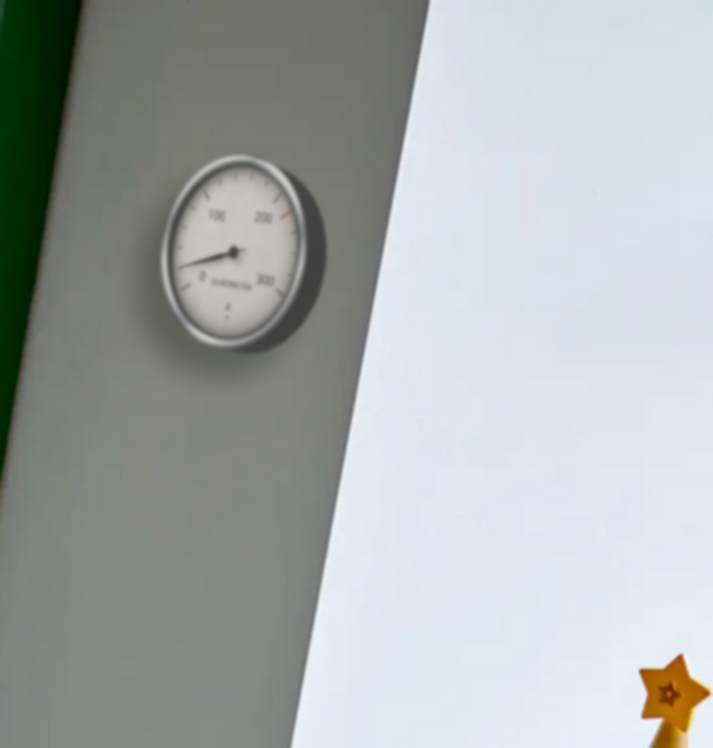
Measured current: 20 A
